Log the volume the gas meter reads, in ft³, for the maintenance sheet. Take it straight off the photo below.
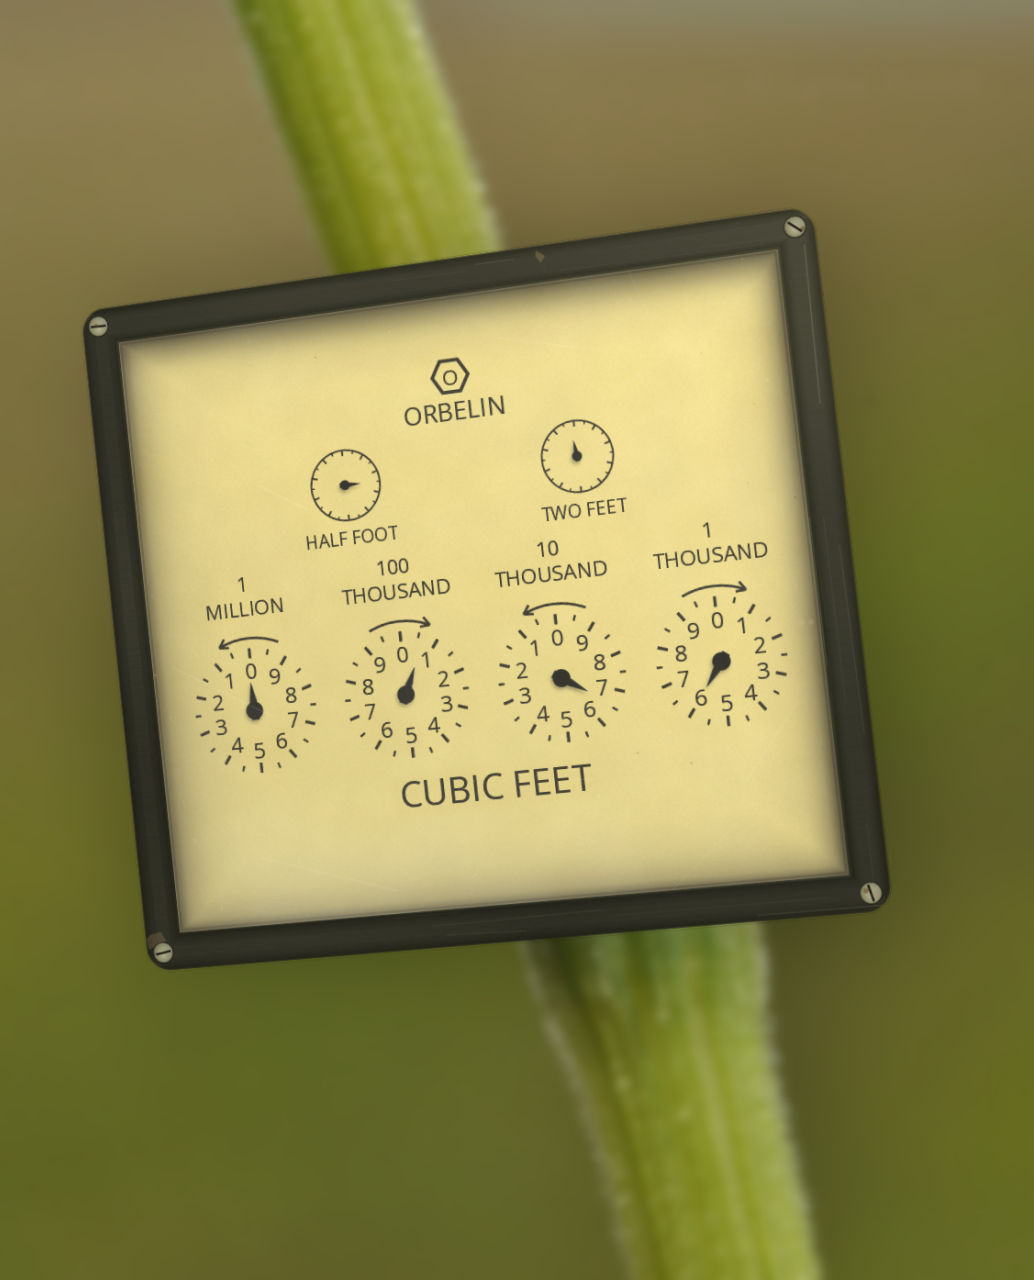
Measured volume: 6600 ft³
